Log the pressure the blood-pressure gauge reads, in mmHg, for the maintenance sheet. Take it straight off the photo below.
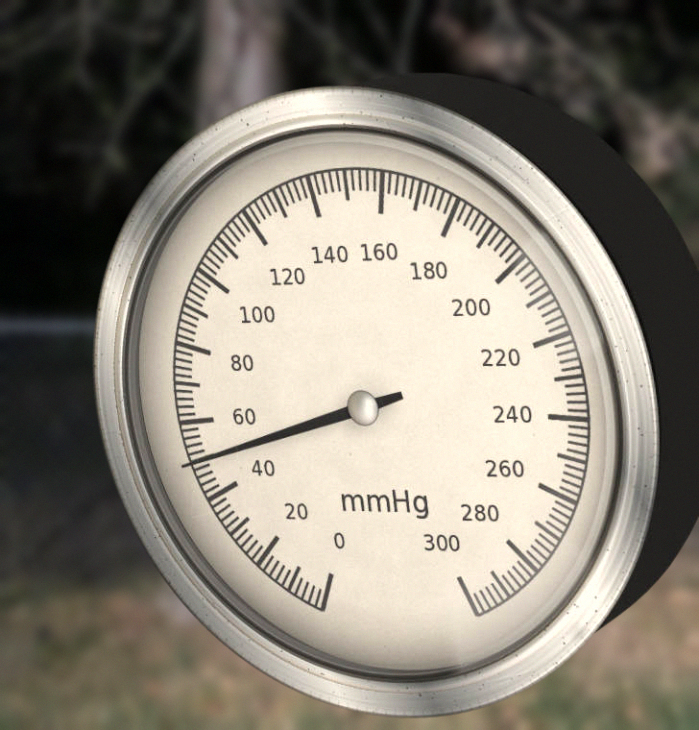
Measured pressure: 50 mmHg
